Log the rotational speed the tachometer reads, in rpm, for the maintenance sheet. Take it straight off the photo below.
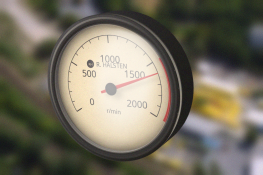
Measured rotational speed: 1600 rpm
